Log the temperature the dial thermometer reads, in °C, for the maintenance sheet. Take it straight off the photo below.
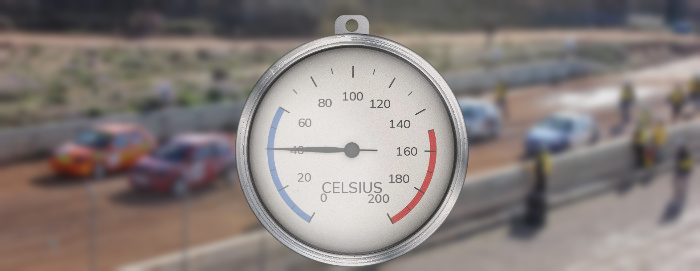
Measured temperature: 40 °C
